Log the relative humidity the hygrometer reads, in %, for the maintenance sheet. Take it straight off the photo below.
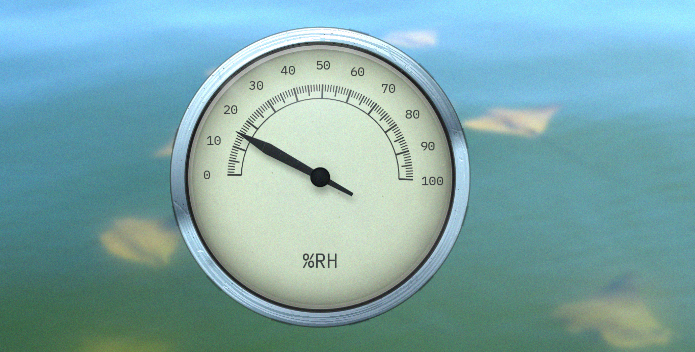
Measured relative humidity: 15 %
